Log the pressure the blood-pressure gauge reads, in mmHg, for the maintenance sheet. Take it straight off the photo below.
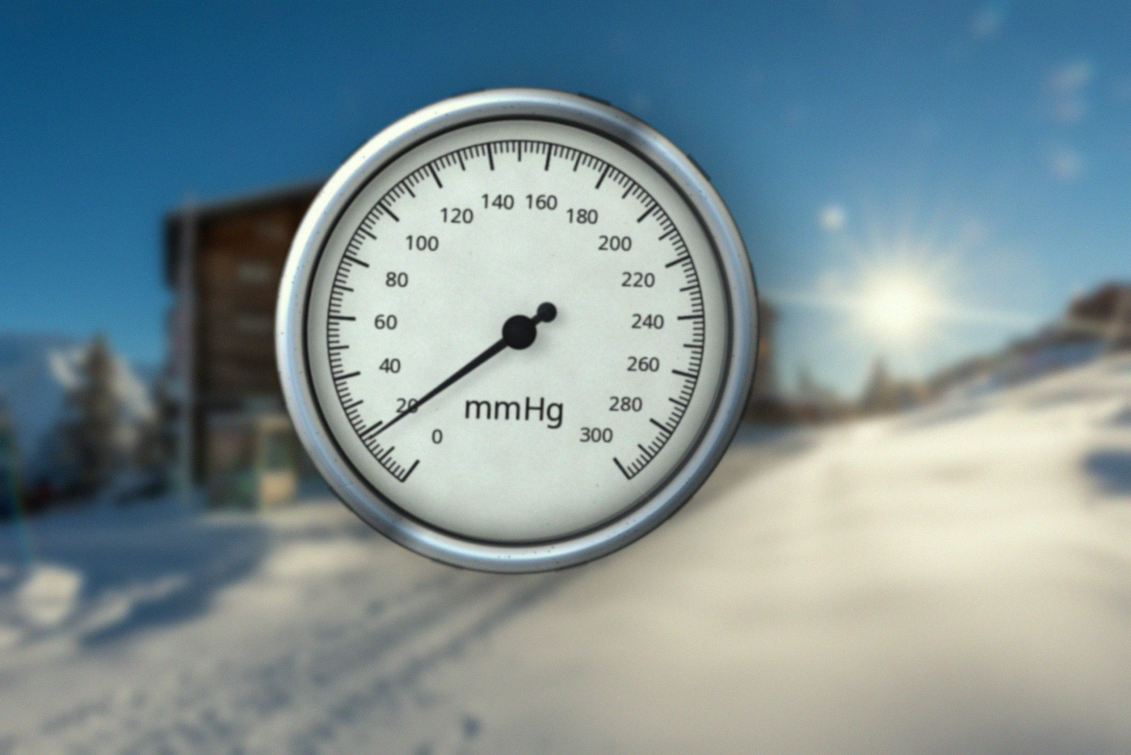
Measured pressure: 18 mmHg
